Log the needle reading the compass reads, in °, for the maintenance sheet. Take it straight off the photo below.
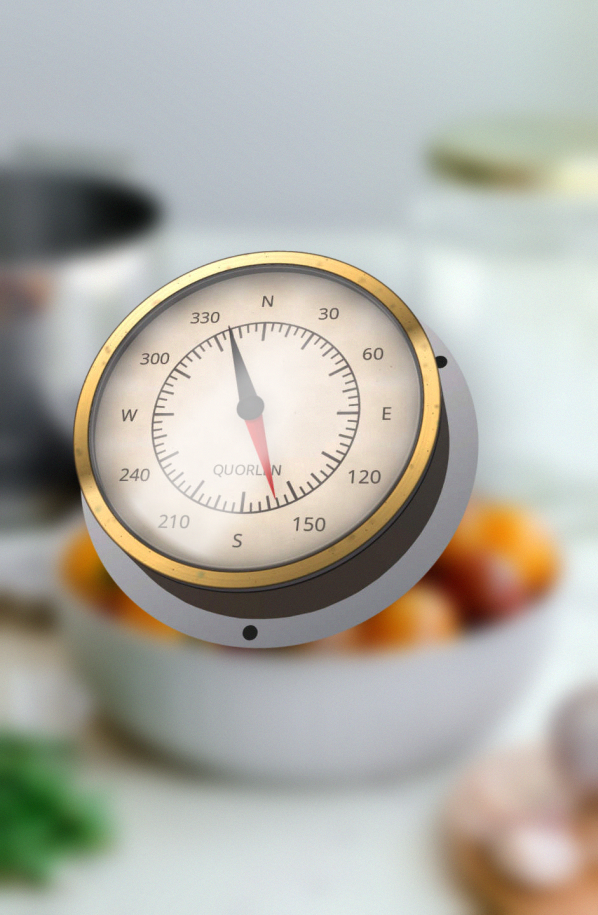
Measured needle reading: 160 °
